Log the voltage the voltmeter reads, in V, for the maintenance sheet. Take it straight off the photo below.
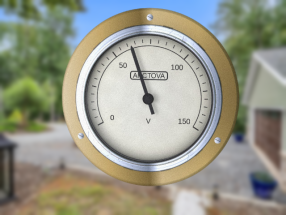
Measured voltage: 62.5 V
